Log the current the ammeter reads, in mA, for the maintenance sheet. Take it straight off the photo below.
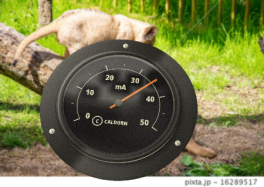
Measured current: 35 mA
